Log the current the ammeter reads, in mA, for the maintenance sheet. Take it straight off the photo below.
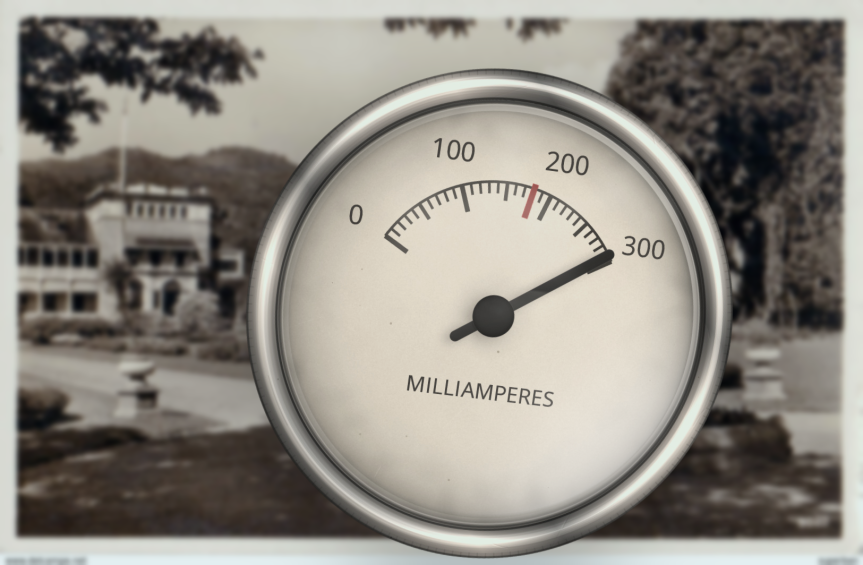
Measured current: 290 mA
